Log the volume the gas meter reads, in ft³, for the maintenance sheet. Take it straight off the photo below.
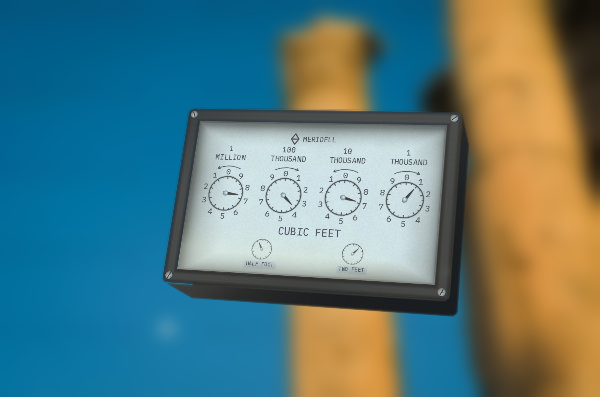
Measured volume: 737100 ft³
